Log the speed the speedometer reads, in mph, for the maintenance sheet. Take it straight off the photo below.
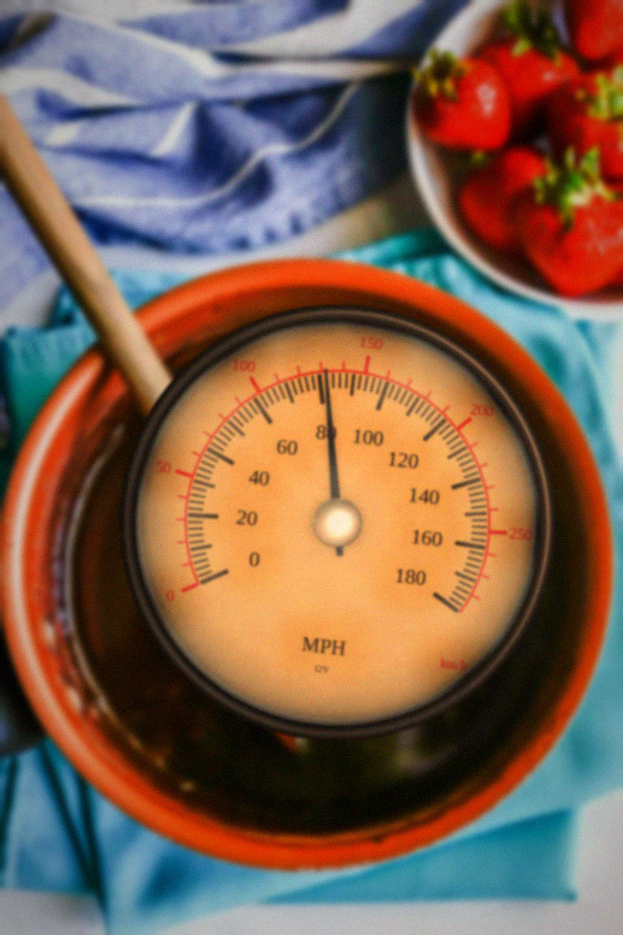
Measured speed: 82 mph
